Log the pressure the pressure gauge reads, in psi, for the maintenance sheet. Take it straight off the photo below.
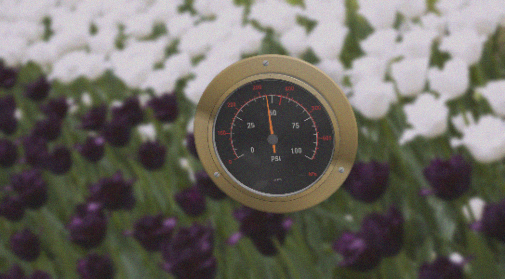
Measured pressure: 47.5 psi
